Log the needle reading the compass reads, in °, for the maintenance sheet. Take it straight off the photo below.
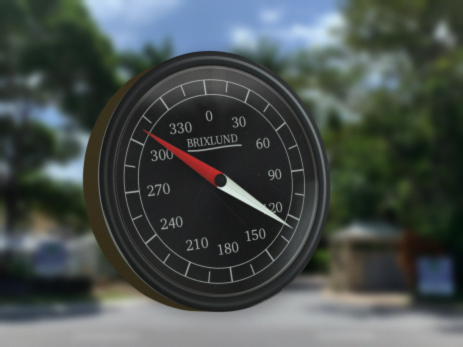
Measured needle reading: 307.5 °
